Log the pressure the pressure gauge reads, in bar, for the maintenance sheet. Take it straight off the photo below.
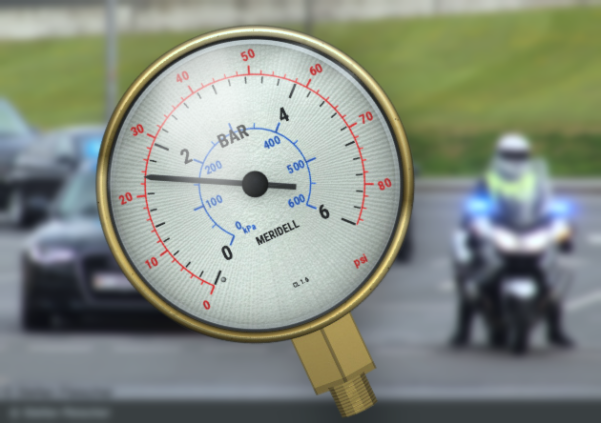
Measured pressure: 1.6 bar
